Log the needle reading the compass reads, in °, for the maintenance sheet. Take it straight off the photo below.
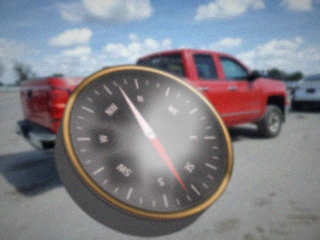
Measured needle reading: 160 °
